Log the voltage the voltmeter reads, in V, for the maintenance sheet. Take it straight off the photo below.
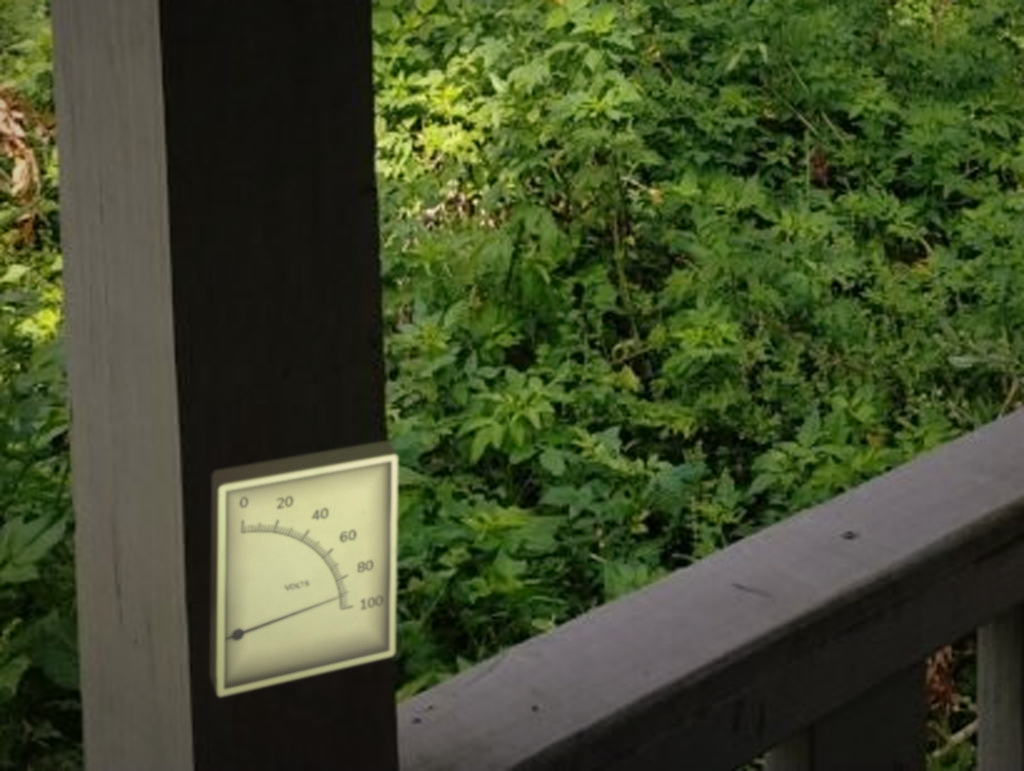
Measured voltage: 90 V
